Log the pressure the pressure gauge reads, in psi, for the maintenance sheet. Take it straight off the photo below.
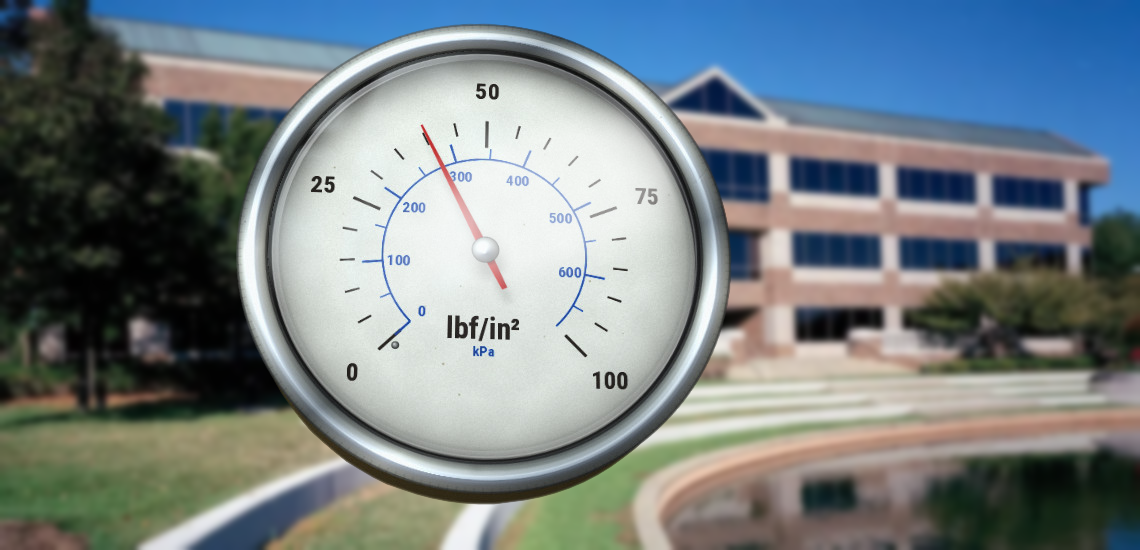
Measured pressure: 40 psi
